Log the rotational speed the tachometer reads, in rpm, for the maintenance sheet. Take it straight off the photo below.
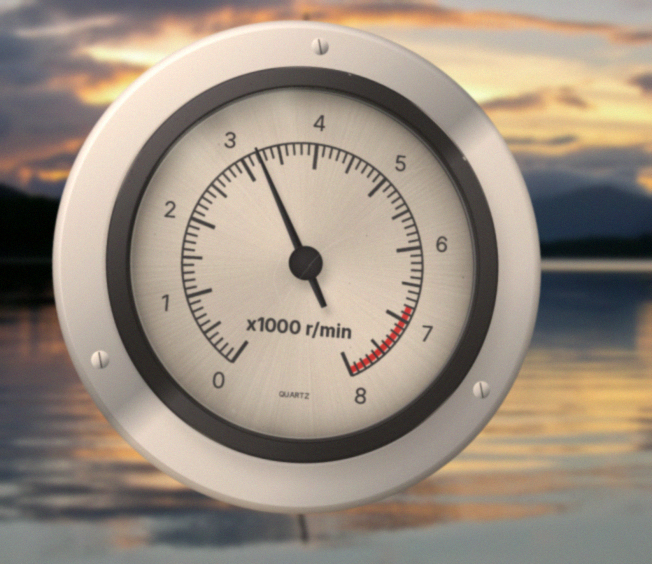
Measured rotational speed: 3200 rpm
